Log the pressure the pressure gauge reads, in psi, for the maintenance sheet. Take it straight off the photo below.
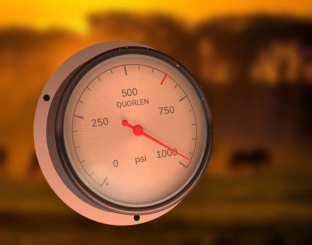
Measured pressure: 975 psi
